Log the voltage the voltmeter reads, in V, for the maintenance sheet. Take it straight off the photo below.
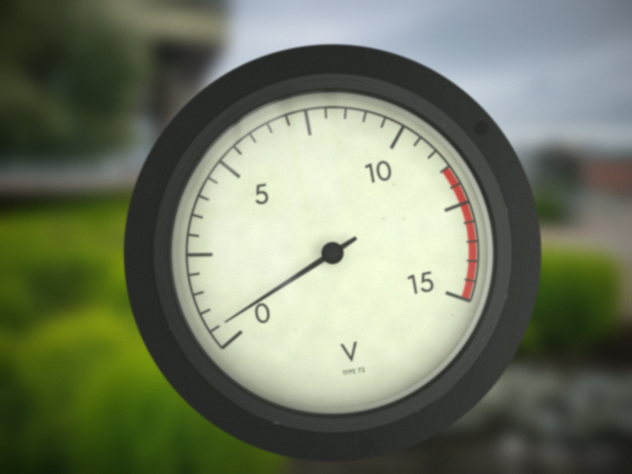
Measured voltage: 0.5 V
